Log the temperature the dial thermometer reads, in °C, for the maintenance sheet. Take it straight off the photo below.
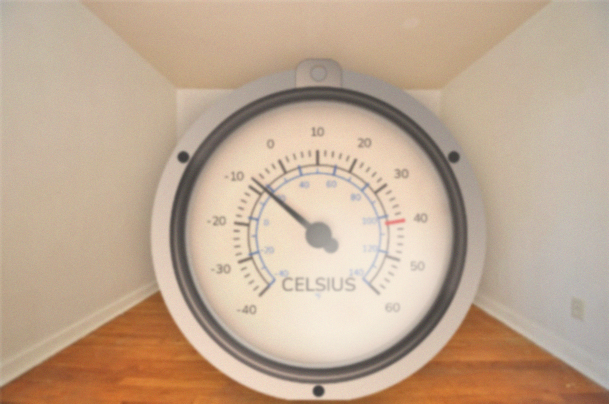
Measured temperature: -8 °C
